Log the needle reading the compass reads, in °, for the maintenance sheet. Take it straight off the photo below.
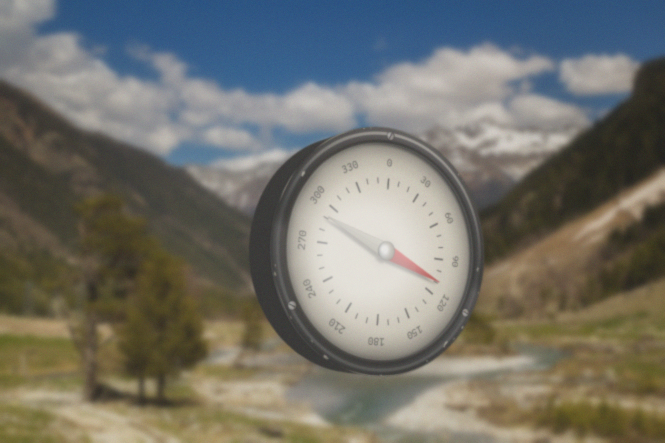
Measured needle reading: 110 °
